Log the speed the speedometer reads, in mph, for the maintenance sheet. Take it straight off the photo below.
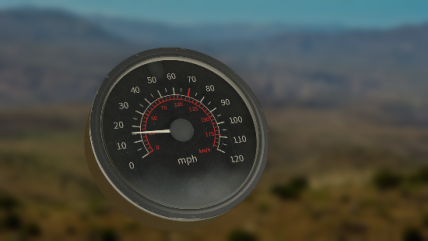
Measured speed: 15 mph
